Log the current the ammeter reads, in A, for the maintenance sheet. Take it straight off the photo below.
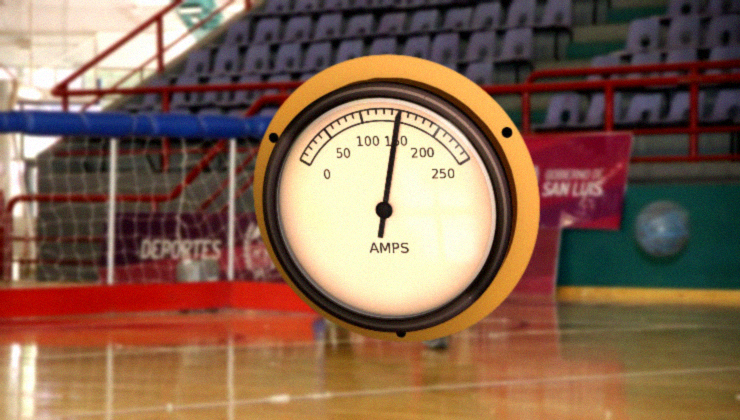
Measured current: 150 A
